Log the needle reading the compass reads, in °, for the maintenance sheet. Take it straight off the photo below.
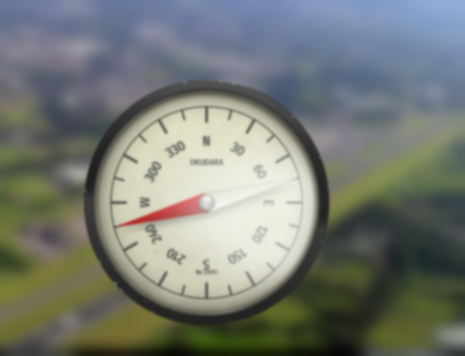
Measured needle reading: 255 °
